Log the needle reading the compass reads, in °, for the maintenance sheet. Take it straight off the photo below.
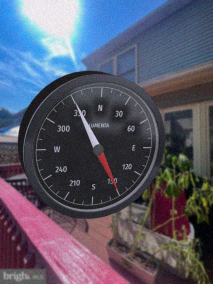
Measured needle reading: 150 °
